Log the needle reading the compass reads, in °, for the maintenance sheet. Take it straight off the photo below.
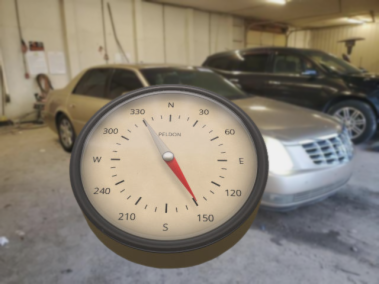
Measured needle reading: 150 °
